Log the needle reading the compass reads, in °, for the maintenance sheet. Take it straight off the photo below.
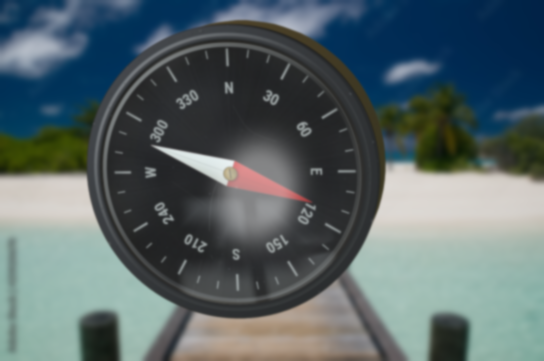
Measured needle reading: 110 °
